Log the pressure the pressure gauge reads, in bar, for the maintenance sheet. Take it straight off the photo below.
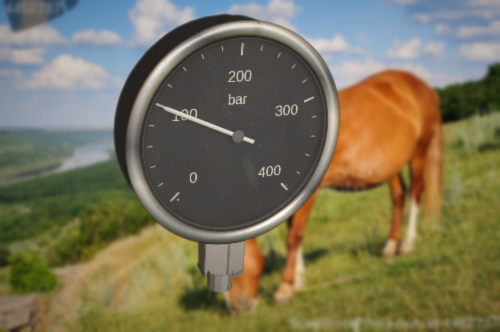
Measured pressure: 100 bar
